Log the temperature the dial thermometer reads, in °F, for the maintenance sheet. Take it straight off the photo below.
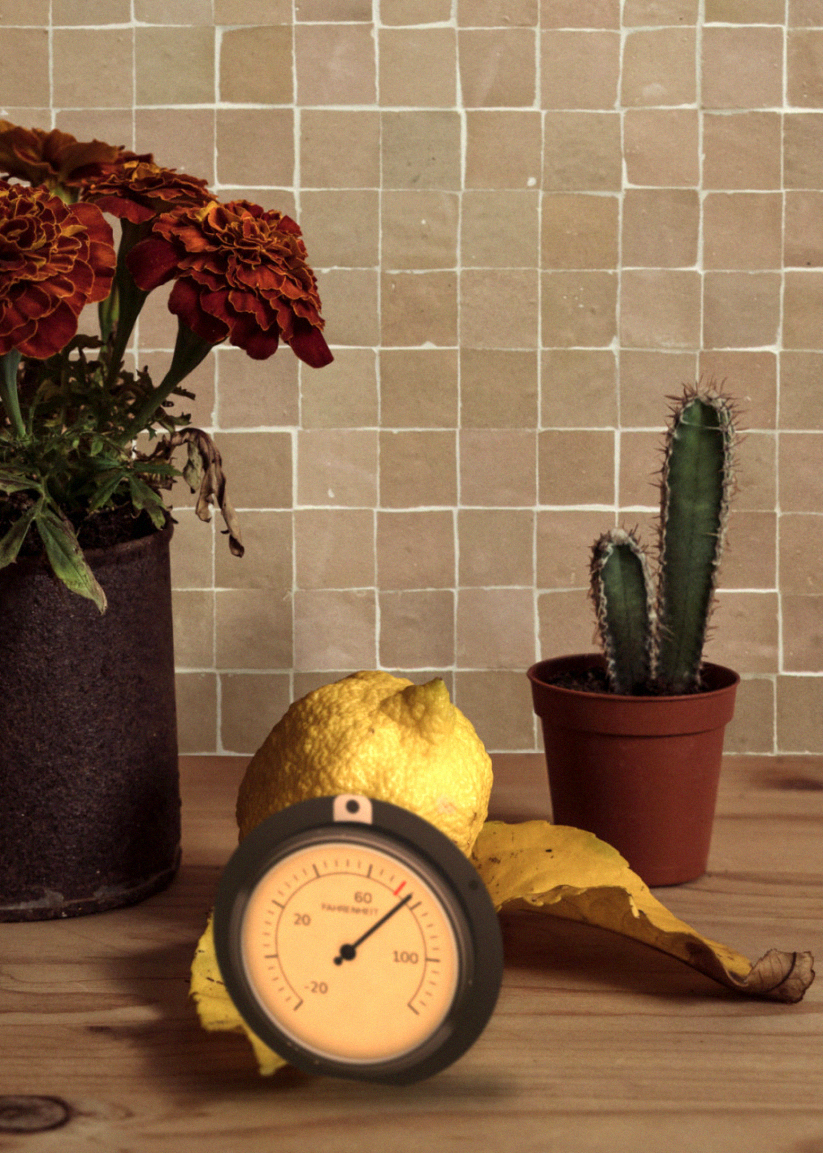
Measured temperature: 76 °F
